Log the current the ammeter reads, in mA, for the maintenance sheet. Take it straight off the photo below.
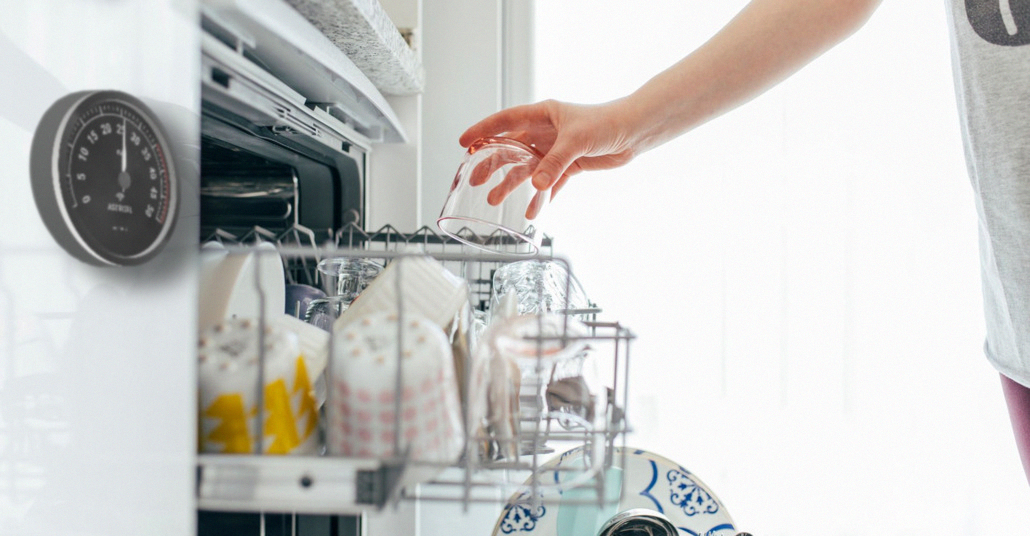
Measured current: 25 mA
